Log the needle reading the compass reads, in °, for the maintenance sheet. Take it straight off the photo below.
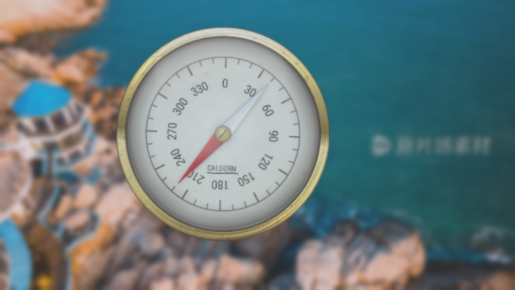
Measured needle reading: 220 °
